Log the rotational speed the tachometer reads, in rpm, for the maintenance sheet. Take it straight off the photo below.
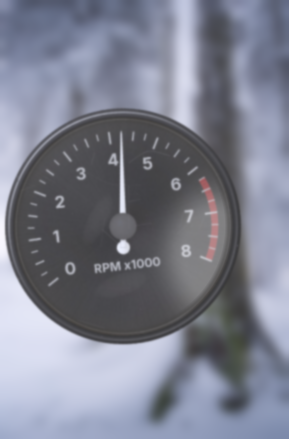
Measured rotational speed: 4250 rpm
